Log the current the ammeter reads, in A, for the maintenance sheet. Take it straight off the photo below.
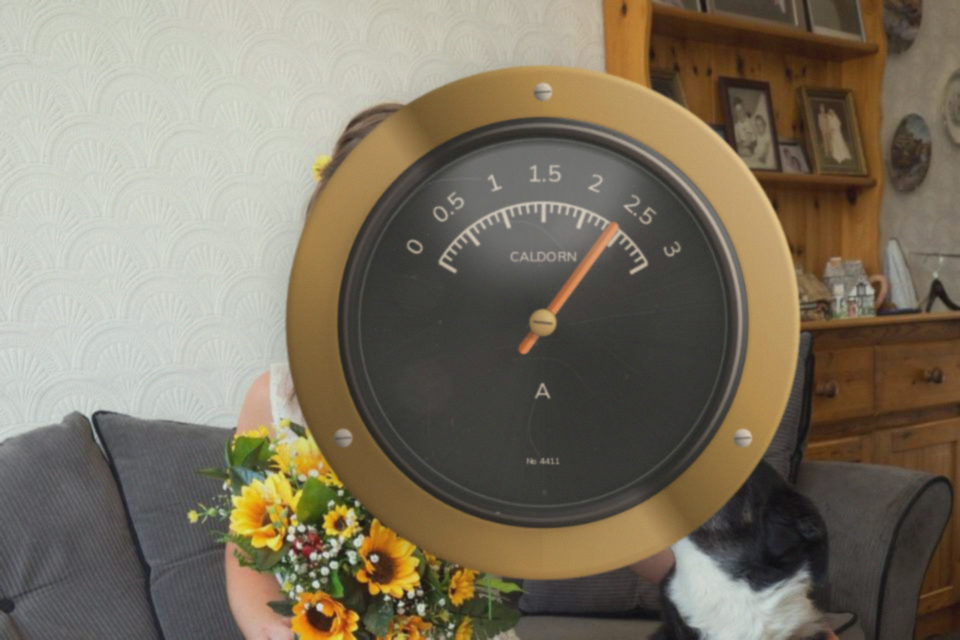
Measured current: 2.4 A
